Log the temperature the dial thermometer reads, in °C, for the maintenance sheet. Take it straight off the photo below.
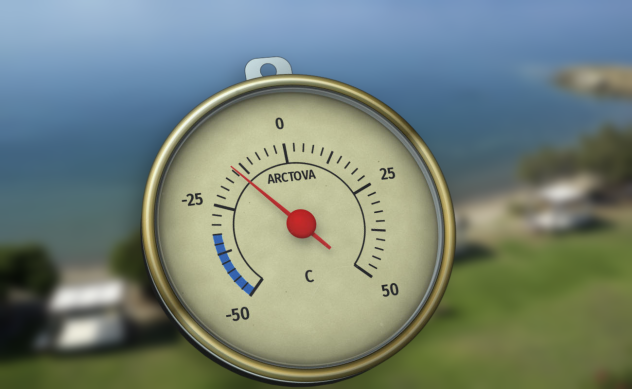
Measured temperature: -15 °C
